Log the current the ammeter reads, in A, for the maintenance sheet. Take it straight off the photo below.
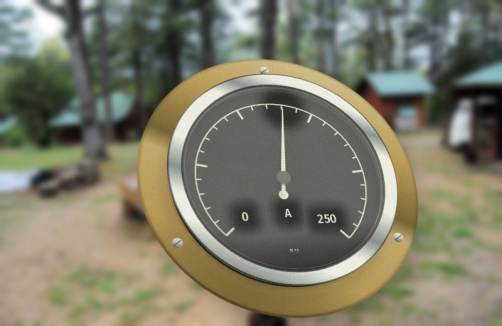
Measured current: 130 A
